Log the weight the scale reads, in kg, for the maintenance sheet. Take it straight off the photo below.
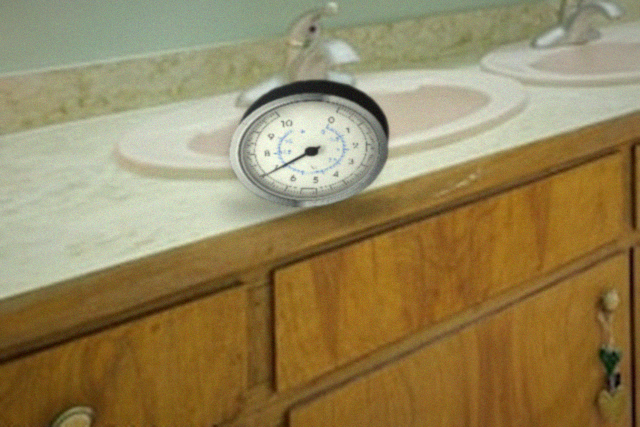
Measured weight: 7 kg
